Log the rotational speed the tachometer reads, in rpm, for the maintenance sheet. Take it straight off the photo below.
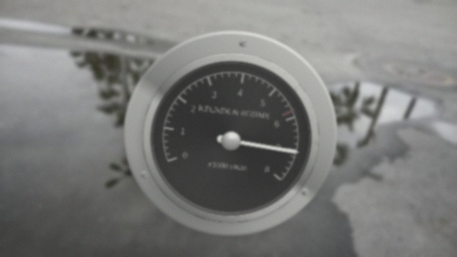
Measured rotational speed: 7000 rpm
